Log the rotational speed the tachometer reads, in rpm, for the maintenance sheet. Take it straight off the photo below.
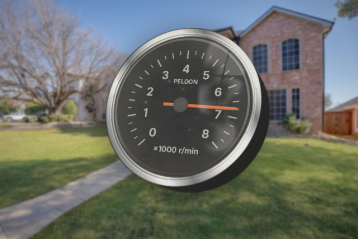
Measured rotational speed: 6750 rpm
